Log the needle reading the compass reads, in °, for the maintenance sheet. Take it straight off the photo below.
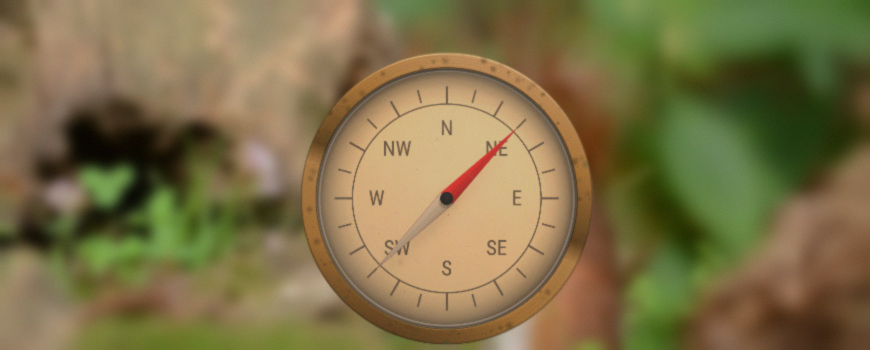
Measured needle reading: 45 °
